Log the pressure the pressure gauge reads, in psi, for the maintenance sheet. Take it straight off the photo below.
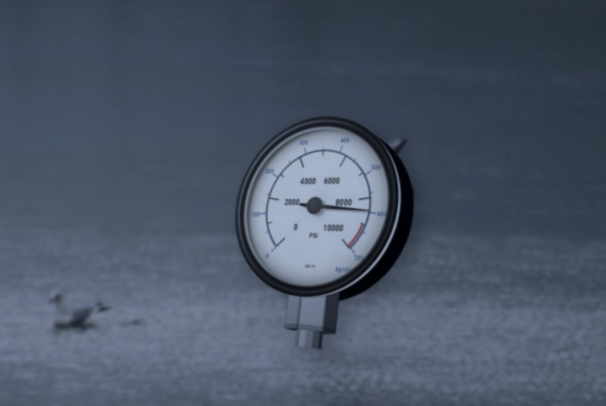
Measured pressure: 8500 psi
